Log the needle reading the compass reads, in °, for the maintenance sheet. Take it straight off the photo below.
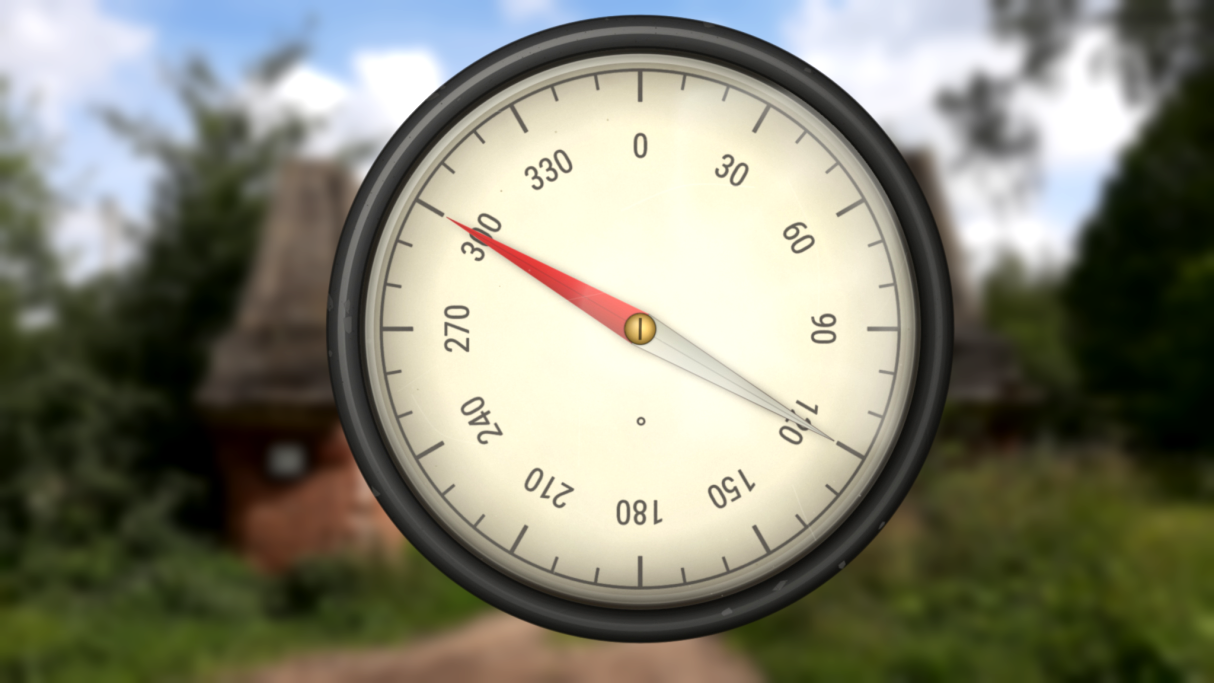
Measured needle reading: 300 °
